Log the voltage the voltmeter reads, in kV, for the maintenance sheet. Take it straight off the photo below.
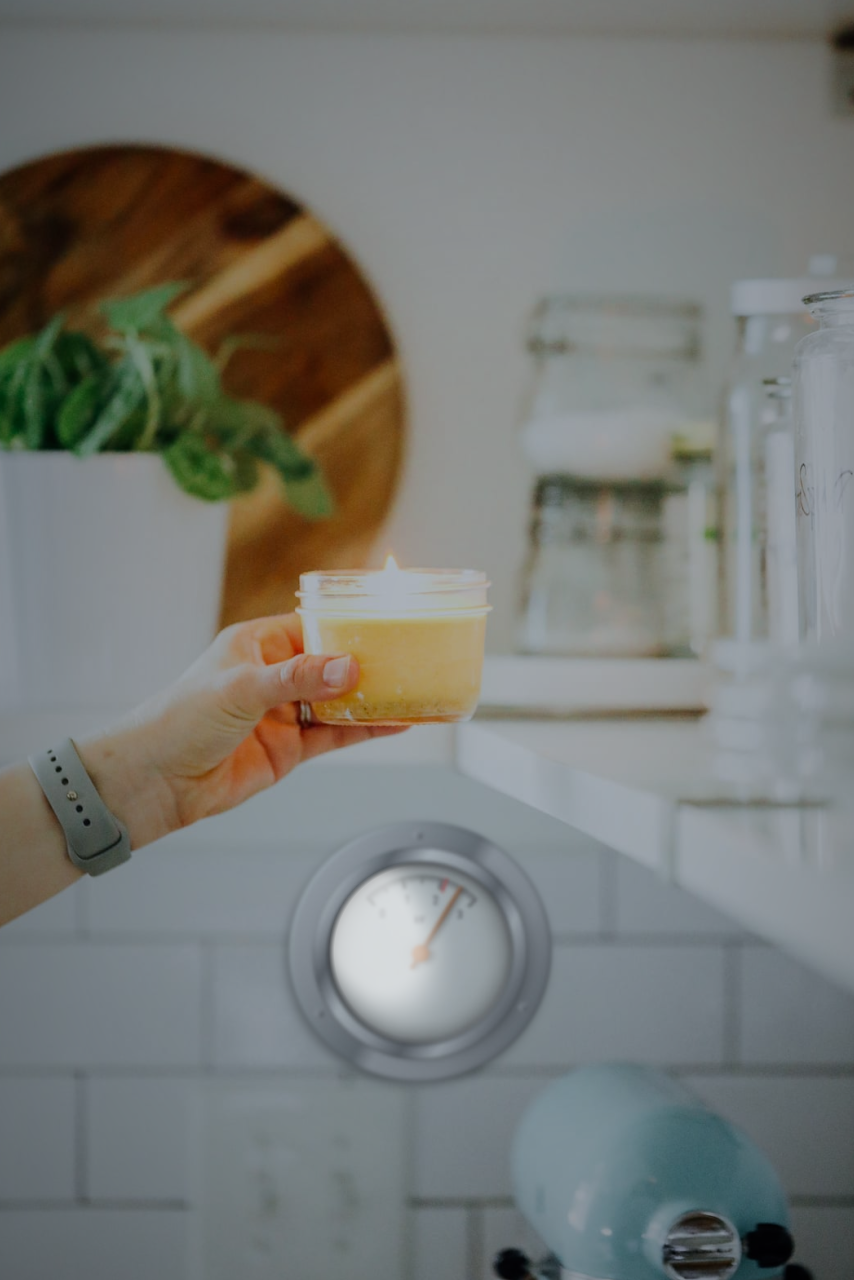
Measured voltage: 2.5 kV
